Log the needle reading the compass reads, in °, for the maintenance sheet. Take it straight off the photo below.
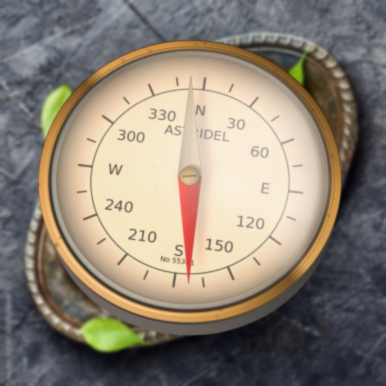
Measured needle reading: 172.5 °
